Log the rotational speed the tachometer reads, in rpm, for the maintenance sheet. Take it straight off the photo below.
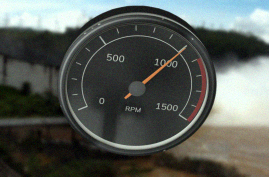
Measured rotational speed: 1000 rpm
